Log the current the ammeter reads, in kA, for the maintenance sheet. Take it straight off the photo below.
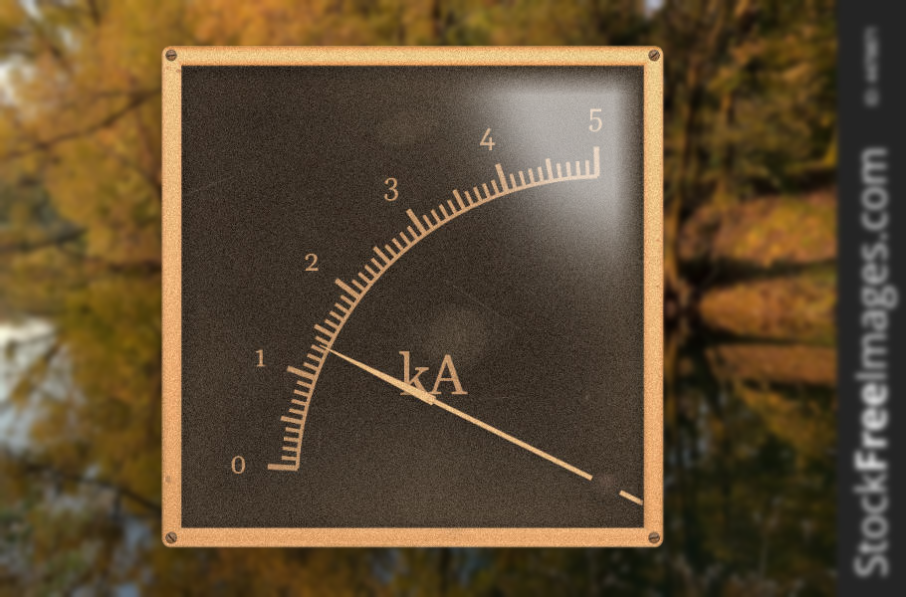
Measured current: 1.35 kA
